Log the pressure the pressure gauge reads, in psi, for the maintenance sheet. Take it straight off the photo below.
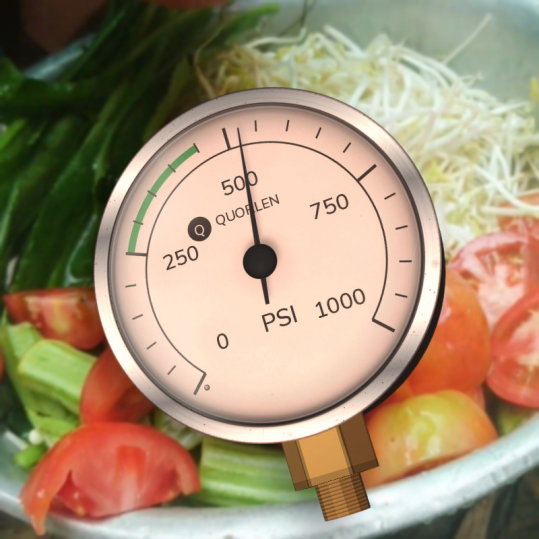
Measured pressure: 525 psi
